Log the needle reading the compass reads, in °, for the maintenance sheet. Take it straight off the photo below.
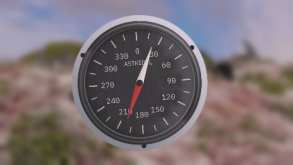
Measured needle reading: 202.5 °
